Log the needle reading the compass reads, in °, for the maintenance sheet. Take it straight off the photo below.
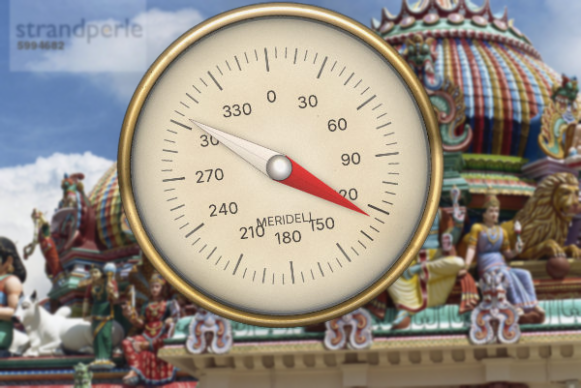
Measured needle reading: 125 °
